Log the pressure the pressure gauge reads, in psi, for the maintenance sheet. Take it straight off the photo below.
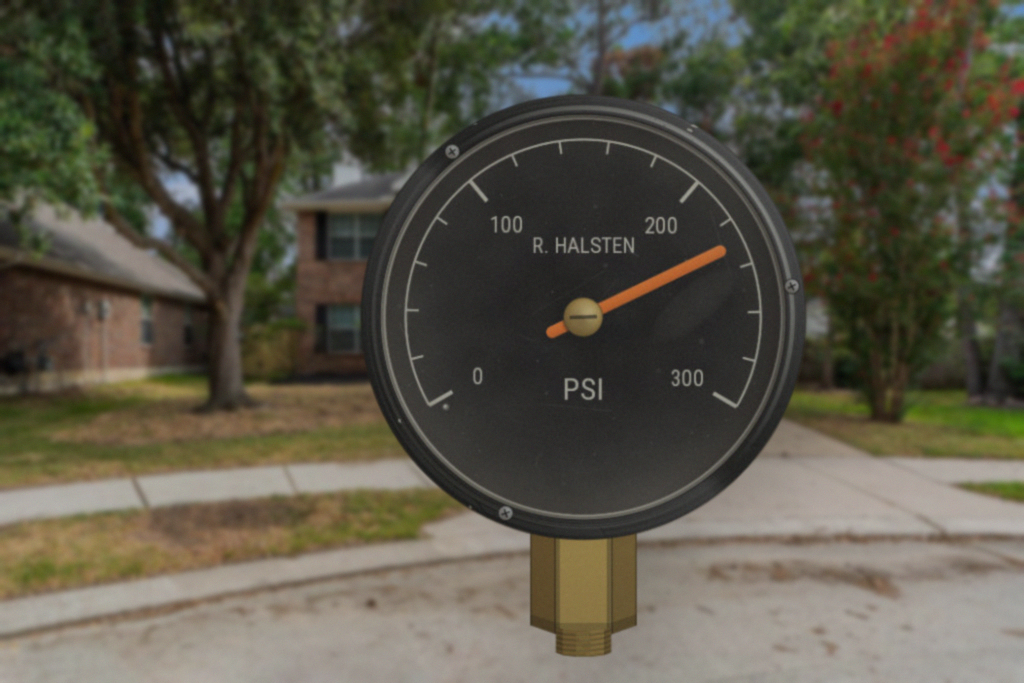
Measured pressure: 230 psi
